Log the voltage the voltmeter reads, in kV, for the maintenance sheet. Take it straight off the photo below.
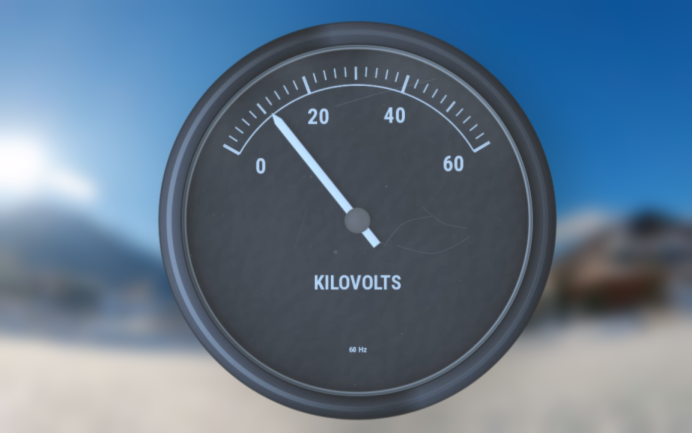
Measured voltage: 11 kV
